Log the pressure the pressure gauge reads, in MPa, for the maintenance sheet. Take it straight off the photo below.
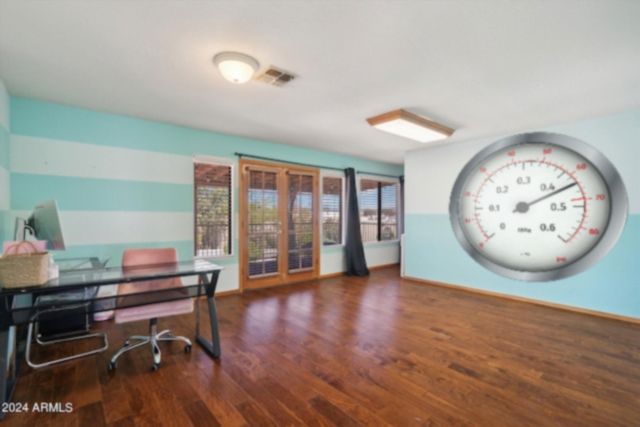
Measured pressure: 0.44 MPa
